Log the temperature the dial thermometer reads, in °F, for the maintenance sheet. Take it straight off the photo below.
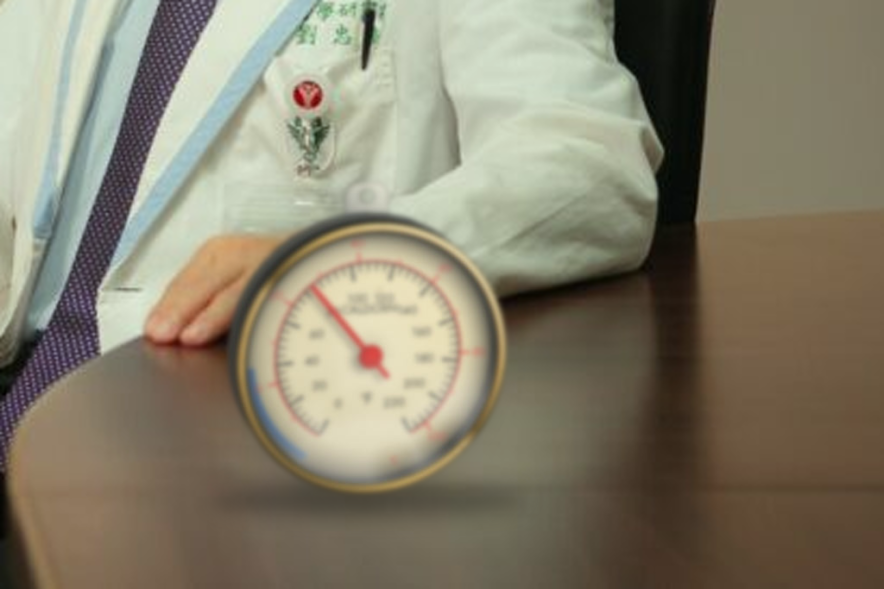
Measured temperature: 80 °F
